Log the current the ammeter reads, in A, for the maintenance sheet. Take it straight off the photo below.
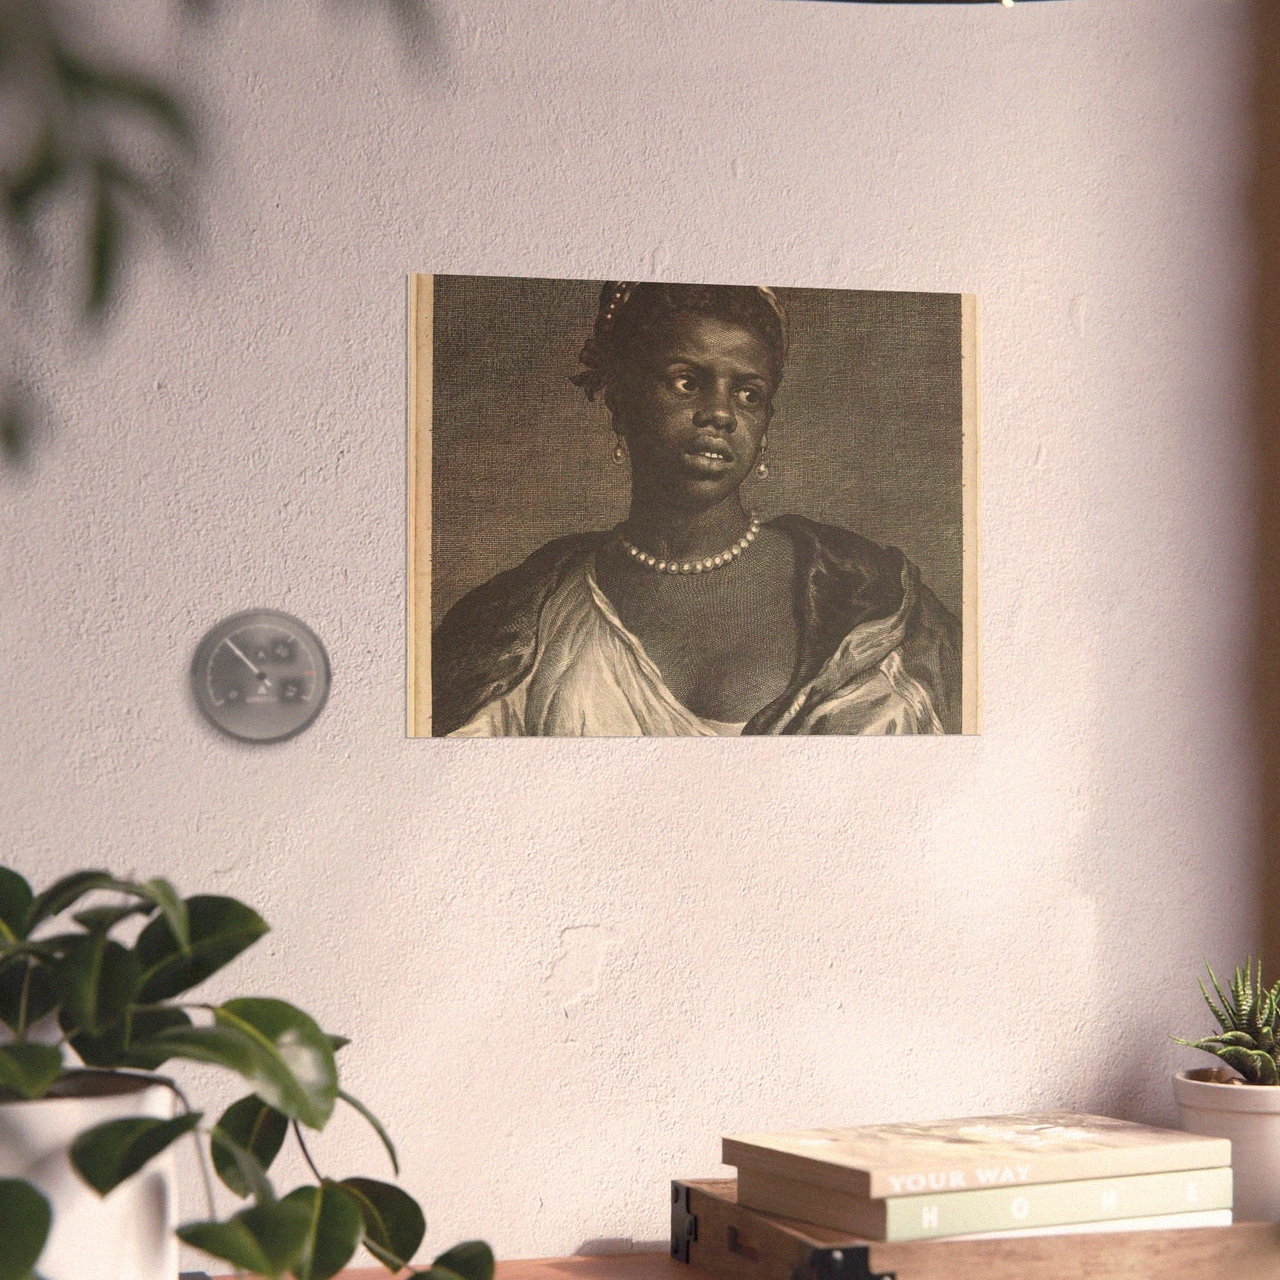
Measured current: 5 A
